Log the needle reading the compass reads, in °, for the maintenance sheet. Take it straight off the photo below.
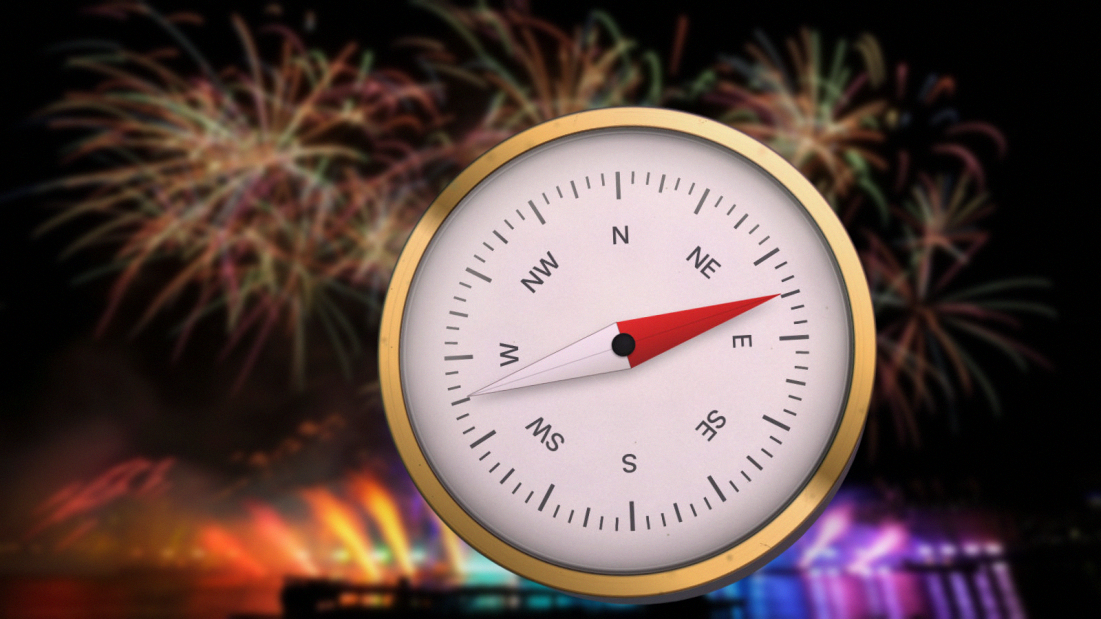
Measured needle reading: 75 °
